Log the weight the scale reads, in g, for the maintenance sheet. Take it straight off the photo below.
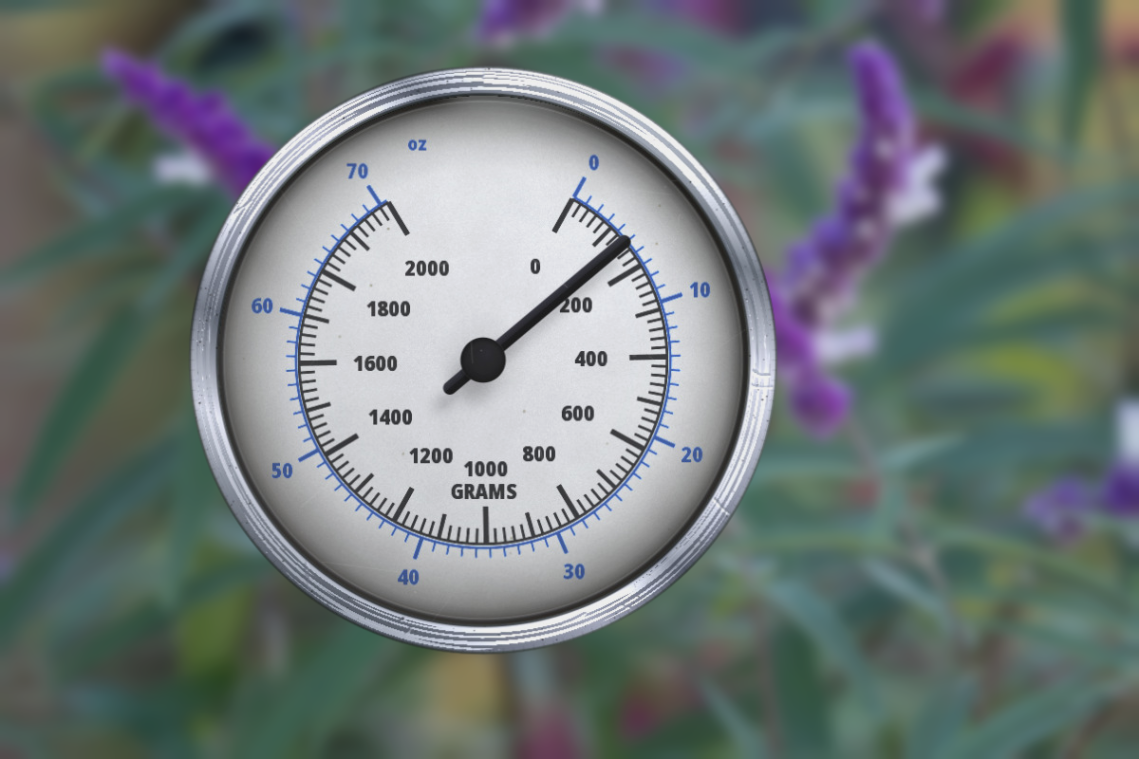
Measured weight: 140 g
